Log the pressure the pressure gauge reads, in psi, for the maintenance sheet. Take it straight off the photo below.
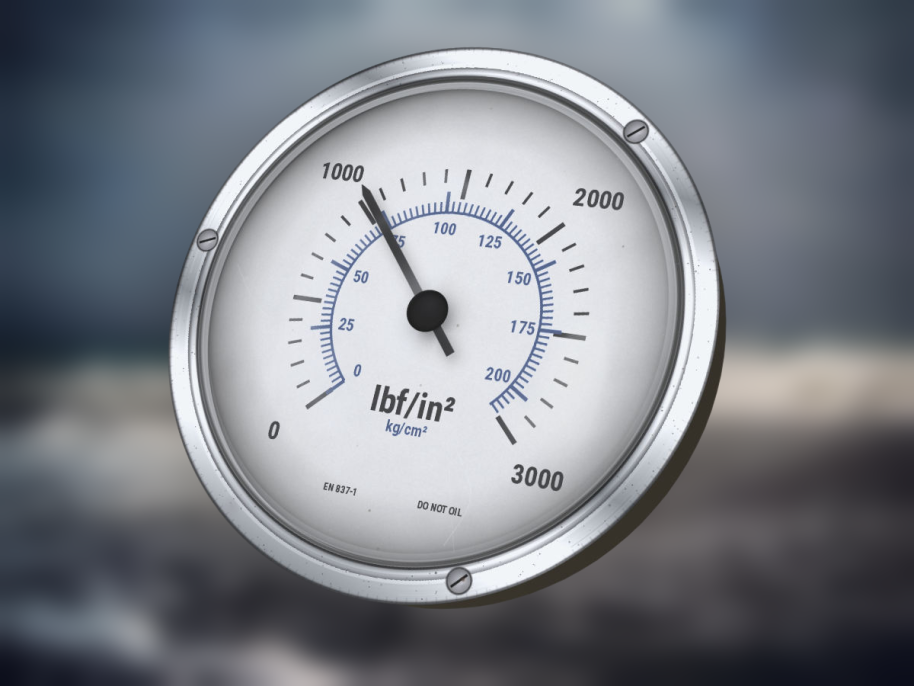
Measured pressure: 1050 psi
